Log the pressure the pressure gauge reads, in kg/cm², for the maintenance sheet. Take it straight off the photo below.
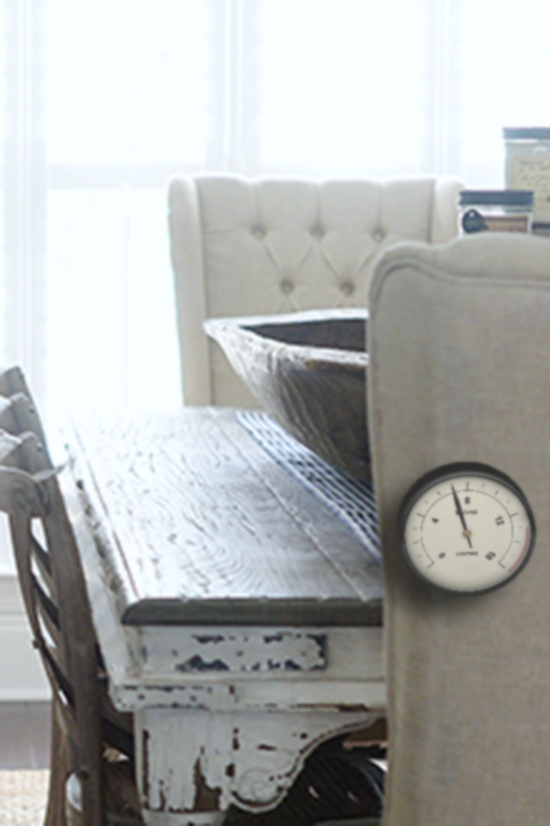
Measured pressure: 7 kg/cm²
